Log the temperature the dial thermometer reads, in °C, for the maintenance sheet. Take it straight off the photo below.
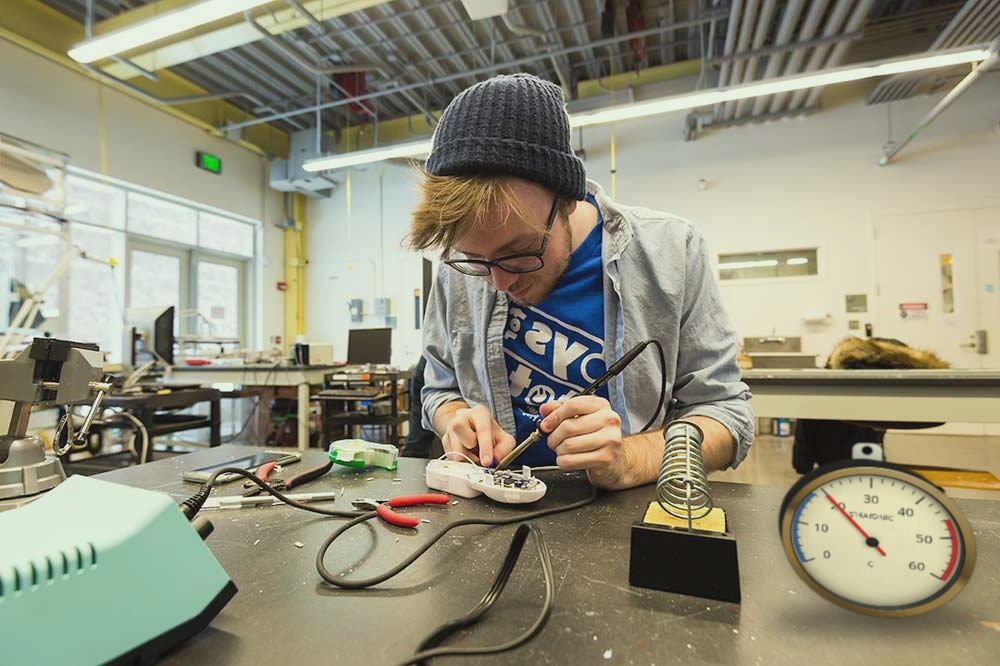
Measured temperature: 20 °C
